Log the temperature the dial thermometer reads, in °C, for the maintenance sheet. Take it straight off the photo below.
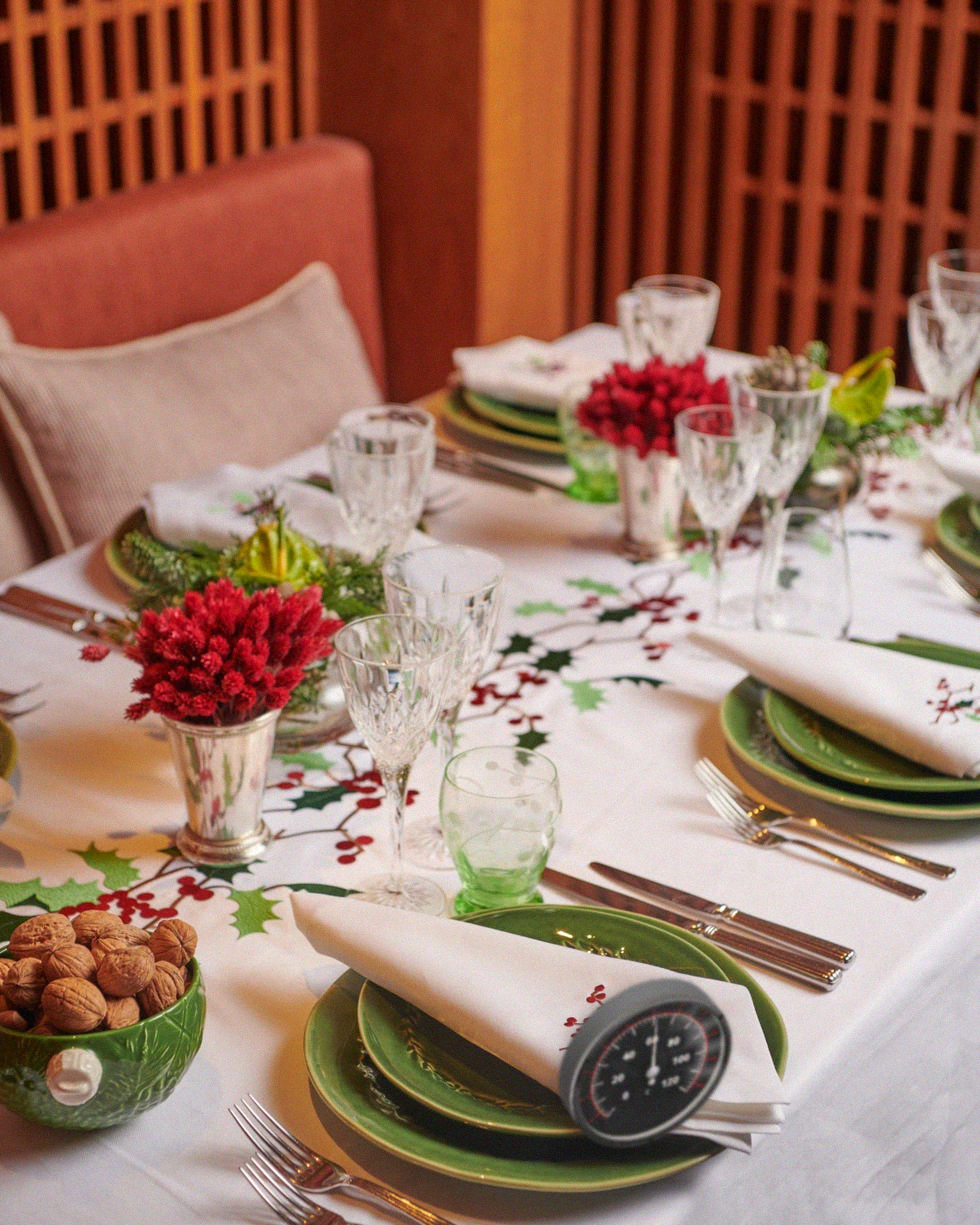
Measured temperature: 60 °C
